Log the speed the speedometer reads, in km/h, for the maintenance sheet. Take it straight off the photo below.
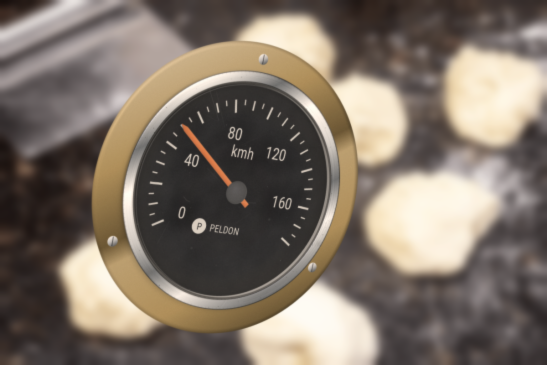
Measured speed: 50 km/h
